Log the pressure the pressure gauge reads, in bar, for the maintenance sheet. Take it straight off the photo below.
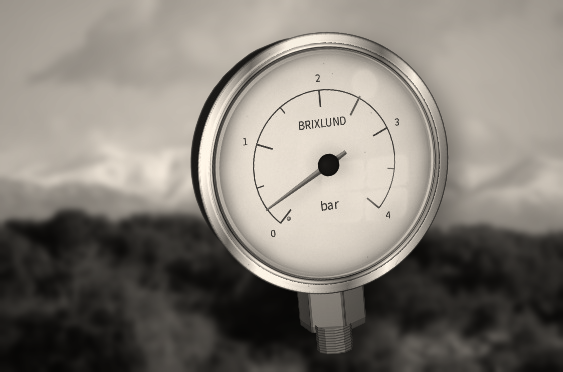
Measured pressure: 0.25 bar
